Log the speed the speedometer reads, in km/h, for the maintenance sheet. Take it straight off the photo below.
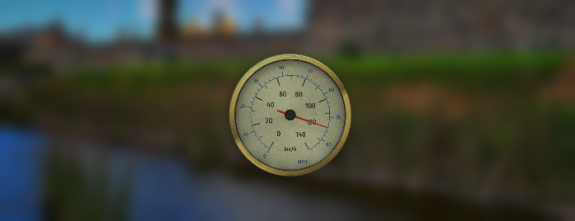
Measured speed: 120 km/h
